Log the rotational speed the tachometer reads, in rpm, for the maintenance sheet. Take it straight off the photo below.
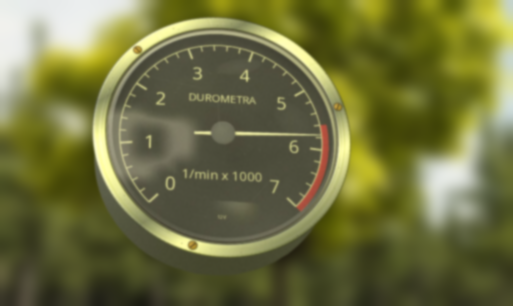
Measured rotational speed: 5800 rpm
